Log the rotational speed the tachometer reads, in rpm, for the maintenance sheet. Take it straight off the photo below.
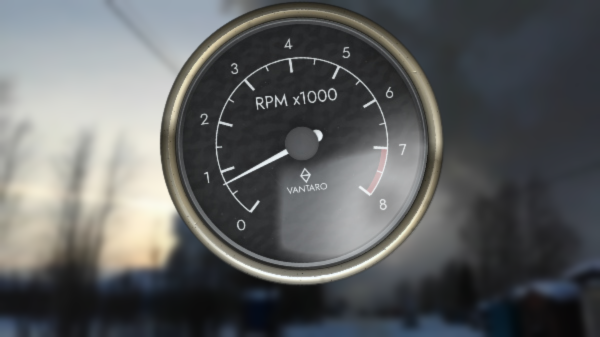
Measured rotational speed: 750 rpm
